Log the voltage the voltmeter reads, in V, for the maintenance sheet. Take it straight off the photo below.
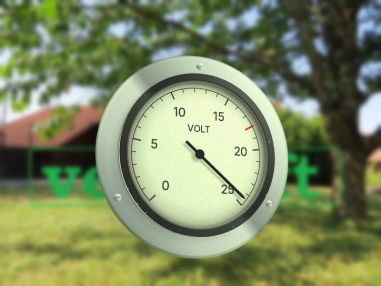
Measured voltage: 24.5 V
